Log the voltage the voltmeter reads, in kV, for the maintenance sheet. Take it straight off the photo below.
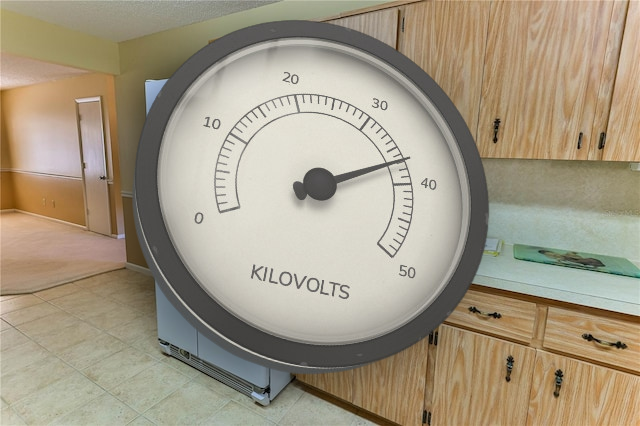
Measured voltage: 37 kV
